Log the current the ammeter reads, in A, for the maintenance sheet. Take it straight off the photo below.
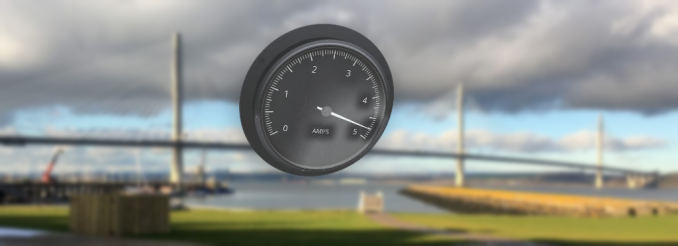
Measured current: 4.75 A
